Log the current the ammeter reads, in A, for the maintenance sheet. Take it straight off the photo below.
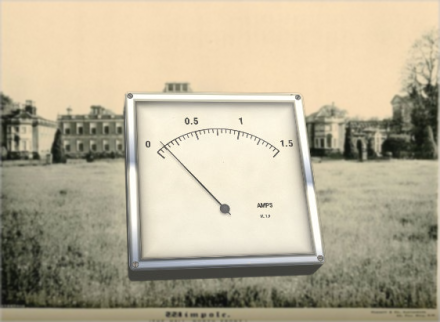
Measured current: 0.1 A
